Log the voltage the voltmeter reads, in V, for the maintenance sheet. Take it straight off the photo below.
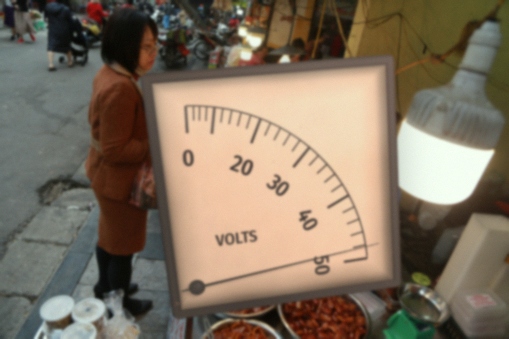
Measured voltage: 48 V
